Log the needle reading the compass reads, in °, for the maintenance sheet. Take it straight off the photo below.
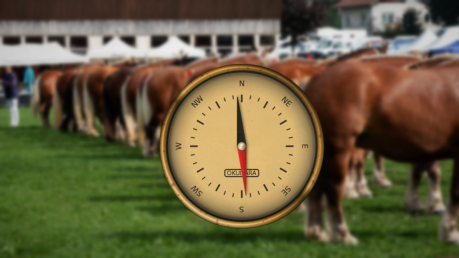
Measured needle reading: 175 °
